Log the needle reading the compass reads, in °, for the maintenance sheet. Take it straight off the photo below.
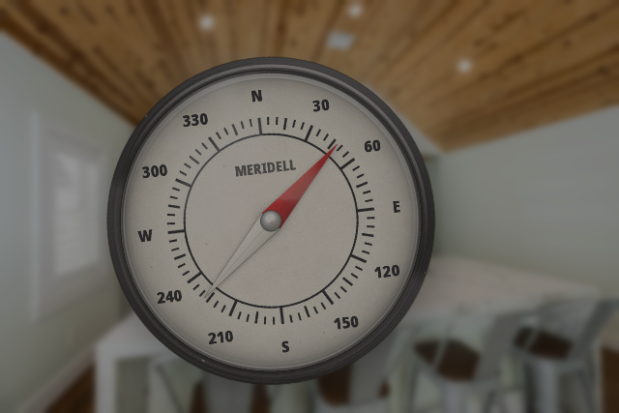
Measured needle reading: 47.5 °
